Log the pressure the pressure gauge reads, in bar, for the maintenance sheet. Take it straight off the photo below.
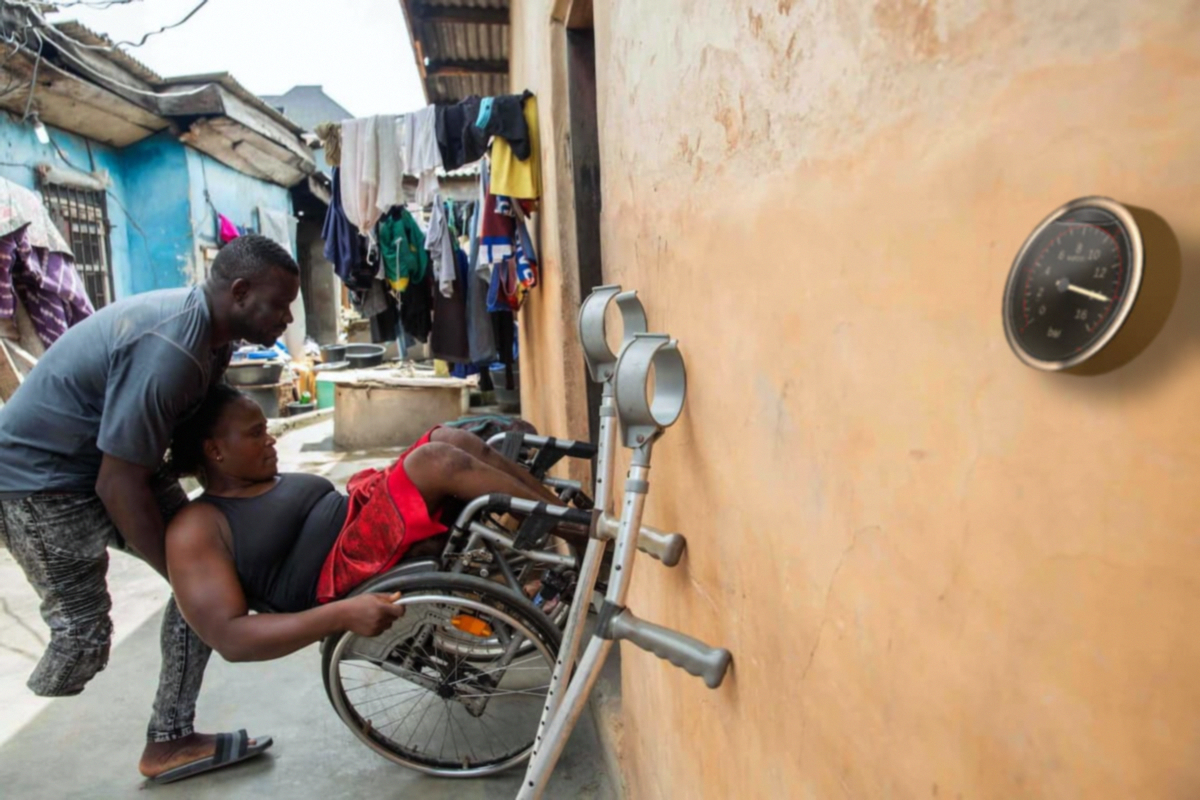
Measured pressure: 14 bar
